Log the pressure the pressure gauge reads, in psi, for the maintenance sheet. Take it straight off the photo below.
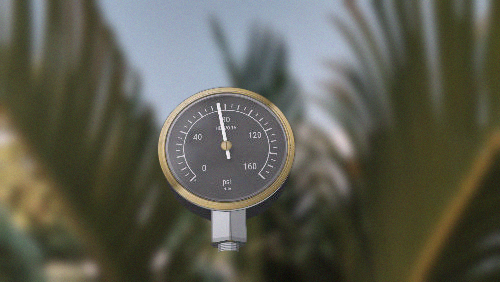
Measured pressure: 75 psi
